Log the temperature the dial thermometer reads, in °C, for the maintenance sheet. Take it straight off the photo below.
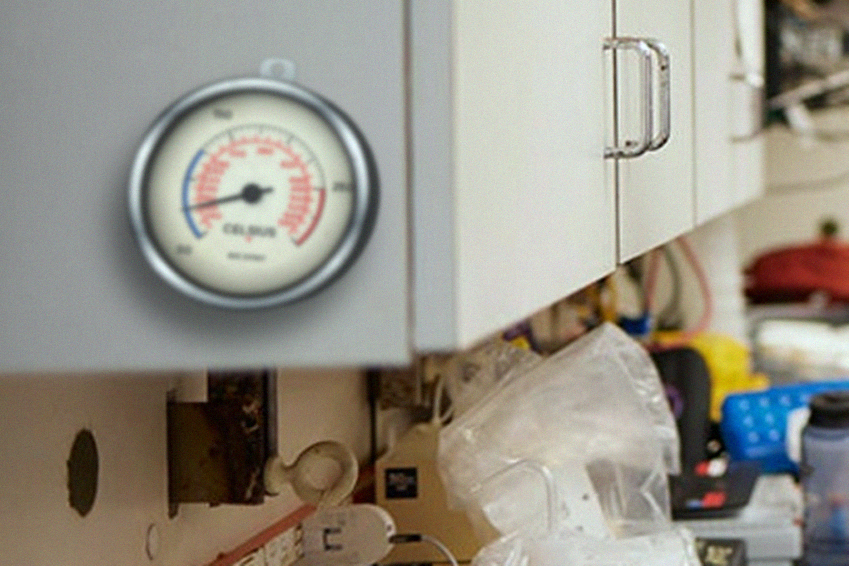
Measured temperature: 75 °C
